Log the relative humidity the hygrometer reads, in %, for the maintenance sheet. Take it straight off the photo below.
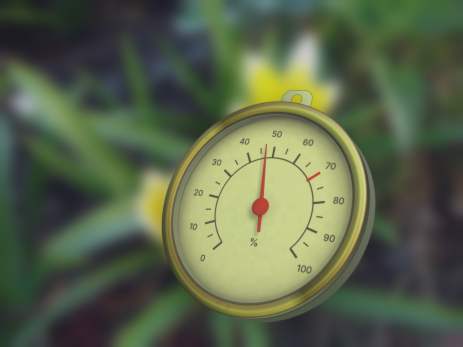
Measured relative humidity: 47.5 %
